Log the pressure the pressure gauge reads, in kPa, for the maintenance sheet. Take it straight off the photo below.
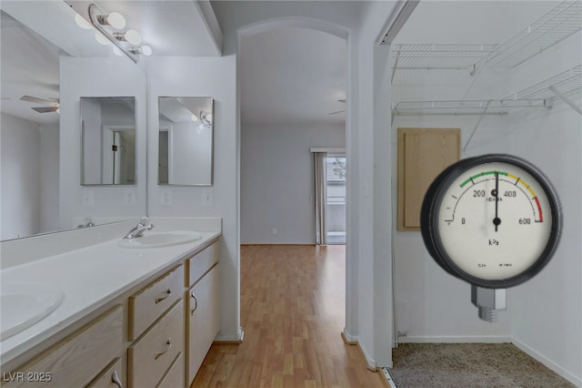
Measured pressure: 300 kPa
